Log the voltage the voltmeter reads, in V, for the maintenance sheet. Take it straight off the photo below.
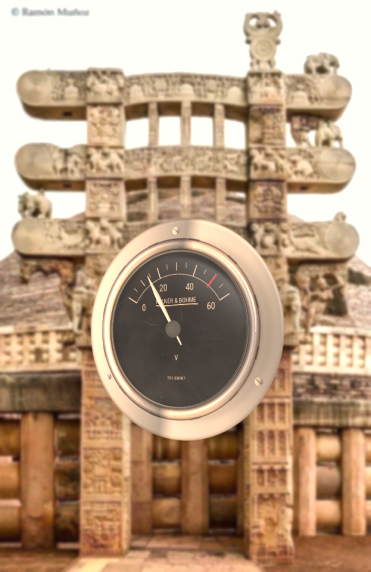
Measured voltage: 15 V
